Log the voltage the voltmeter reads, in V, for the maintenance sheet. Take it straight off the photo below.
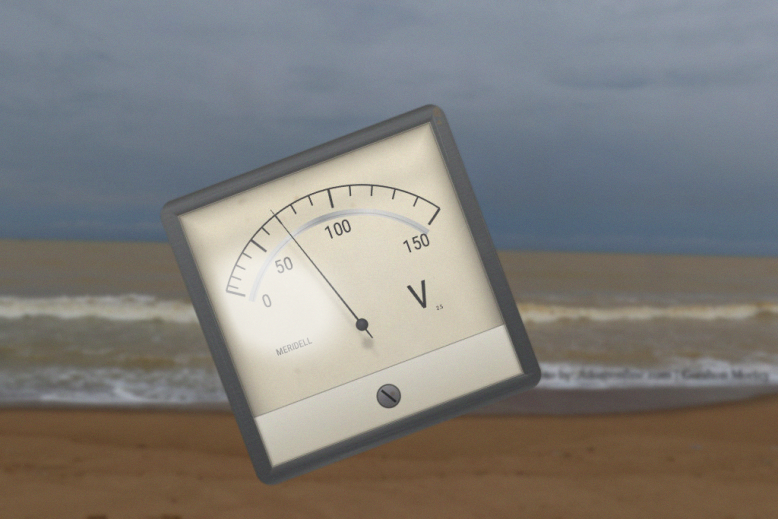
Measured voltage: 70 V
